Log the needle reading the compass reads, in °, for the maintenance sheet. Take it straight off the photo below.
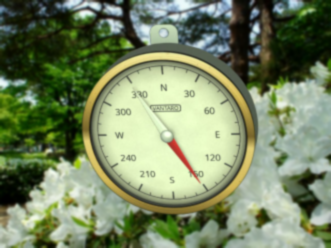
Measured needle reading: 150 °
